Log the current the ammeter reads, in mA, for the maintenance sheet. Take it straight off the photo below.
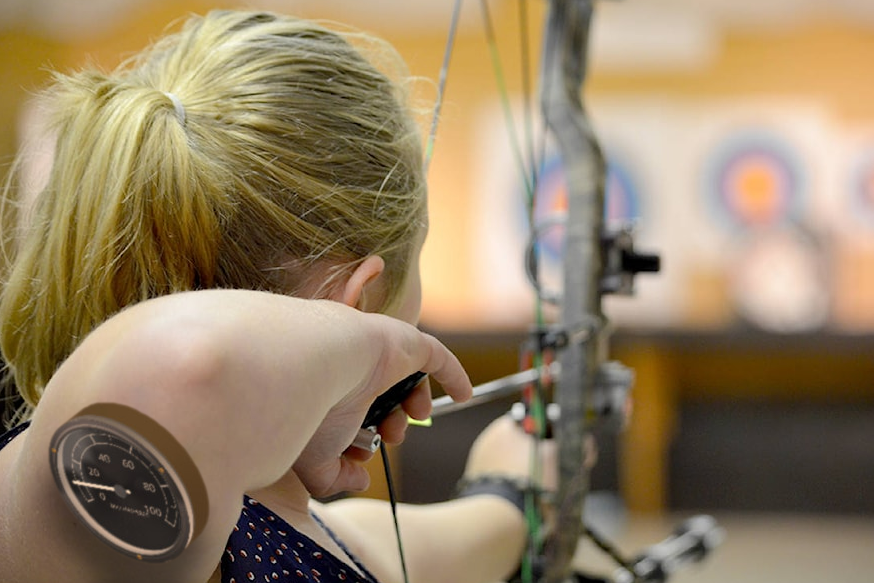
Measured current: 10 mA
